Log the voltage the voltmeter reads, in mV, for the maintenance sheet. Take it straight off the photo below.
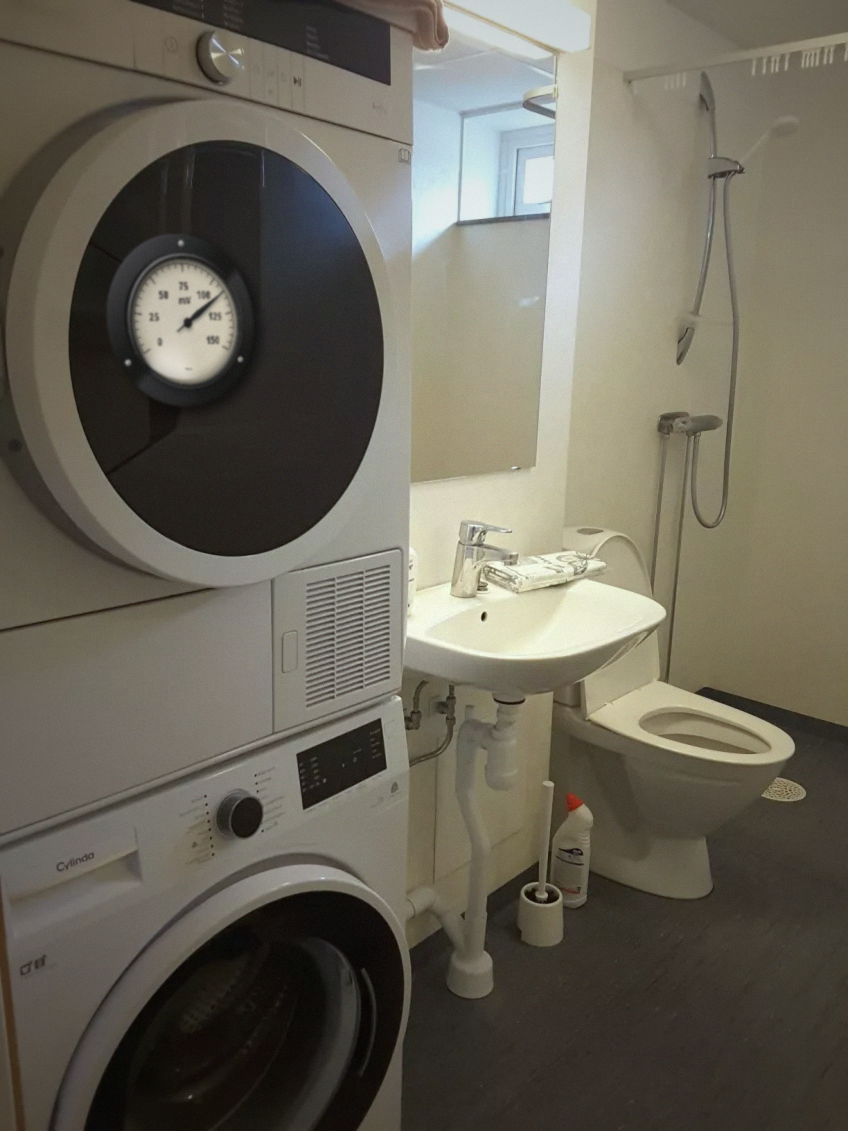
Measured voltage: 110 mV
